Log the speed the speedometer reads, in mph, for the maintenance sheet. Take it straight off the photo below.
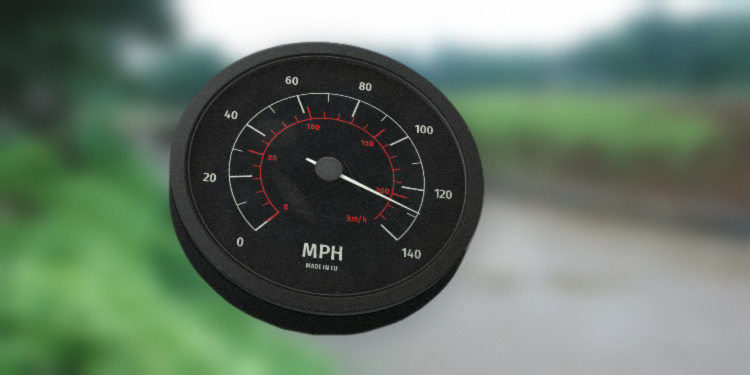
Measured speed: 130 mph
